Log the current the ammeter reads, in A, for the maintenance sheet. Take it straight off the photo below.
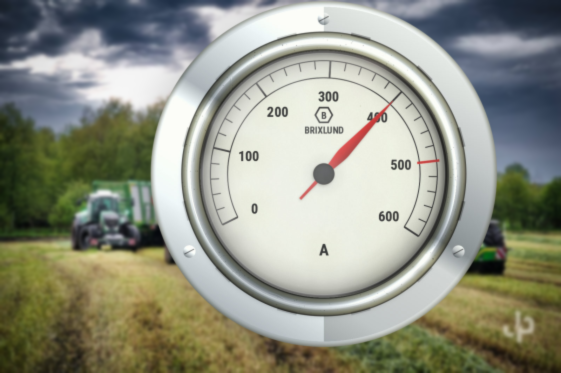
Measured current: 400 A
